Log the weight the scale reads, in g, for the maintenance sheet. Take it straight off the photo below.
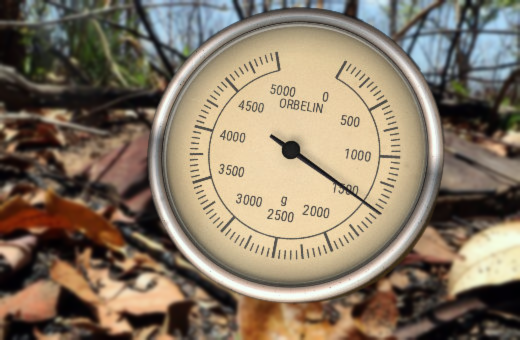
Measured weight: 1500 g
